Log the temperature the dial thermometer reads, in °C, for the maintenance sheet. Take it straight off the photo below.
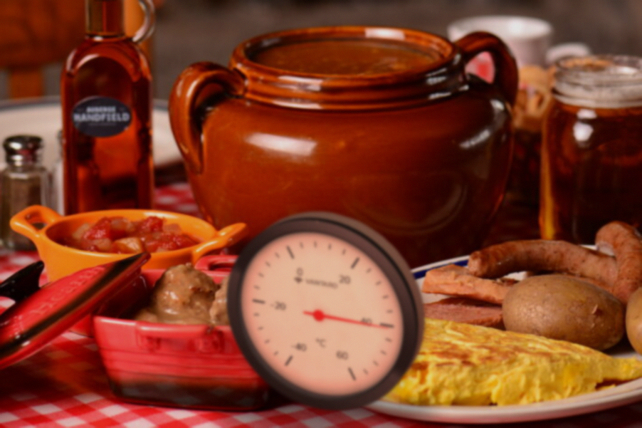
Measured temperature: 40 °C
